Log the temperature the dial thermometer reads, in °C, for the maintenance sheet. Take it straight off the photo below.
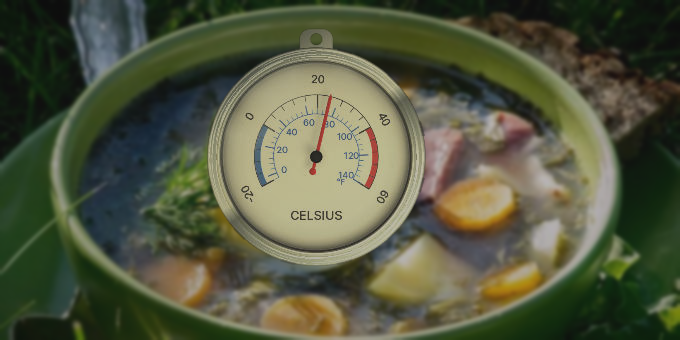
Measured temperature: 24 °C
